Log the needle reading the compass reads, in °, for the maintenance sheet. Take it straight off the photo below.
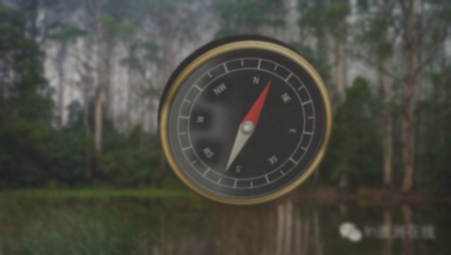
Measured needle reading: 15 °
